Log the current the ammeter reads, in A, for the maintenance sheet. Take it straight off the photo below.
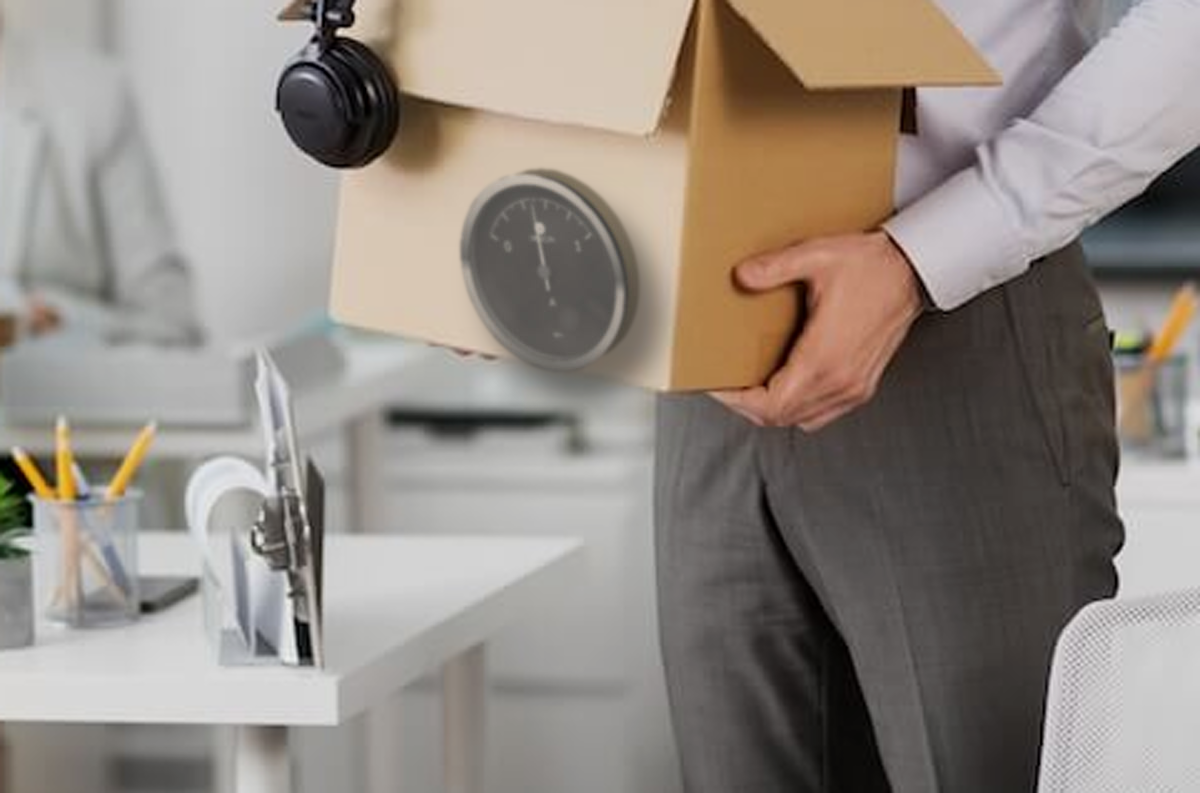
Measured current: 0.5 A
